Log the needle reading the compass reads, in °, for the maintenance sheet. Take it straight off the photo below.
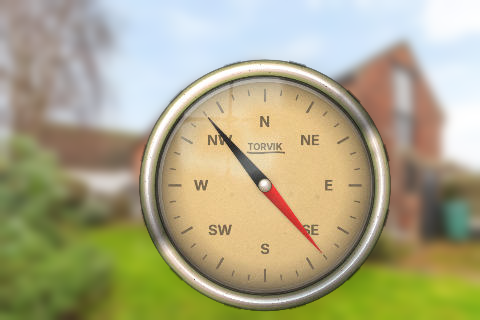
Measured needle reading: 140 °
